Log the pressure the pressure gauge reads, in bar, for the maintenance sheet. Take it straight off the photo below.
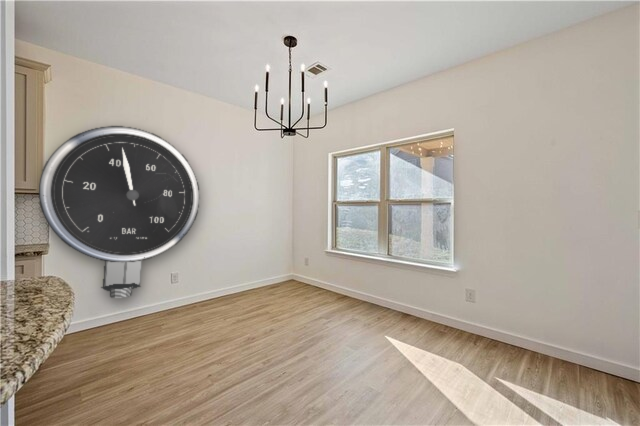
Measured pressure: 45 bar
